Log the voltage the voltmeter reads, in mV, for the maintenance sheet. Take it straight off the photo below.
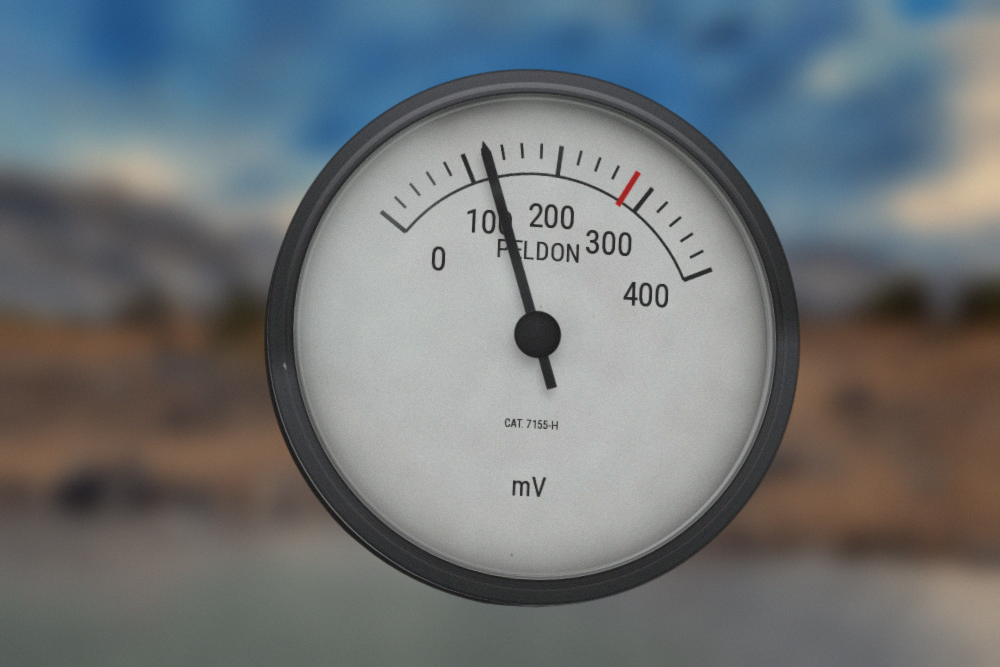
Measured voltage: 120 mV
